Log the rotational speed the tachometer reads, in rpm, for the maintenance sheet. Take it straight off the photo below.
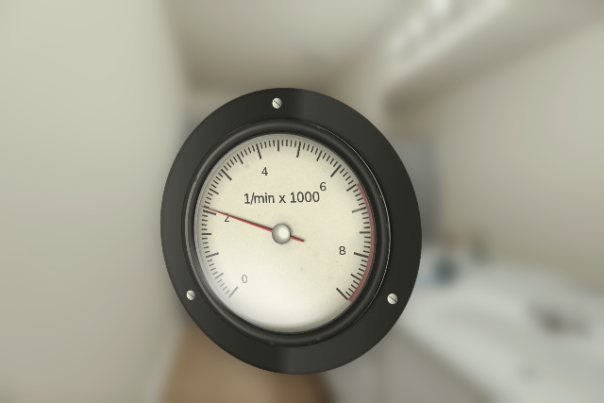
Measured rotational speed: 2100 rpm
